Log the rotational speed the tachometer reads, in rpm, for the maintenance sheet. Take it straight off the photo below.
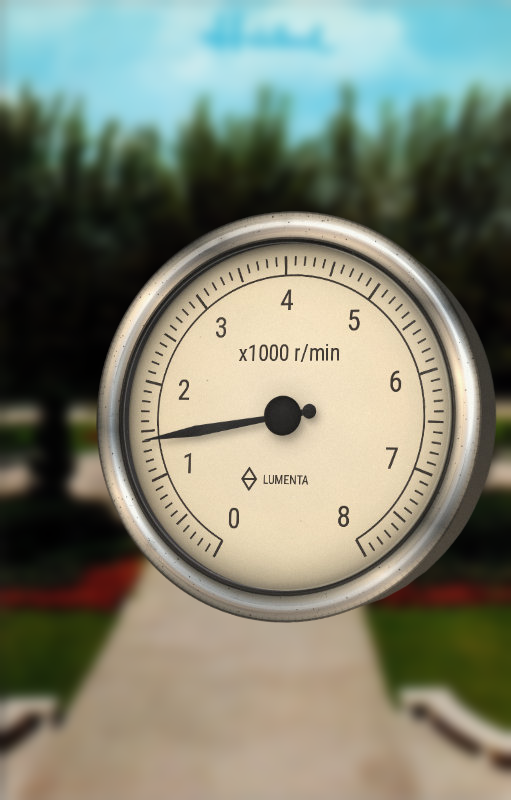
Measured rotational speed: 1400 rpm
